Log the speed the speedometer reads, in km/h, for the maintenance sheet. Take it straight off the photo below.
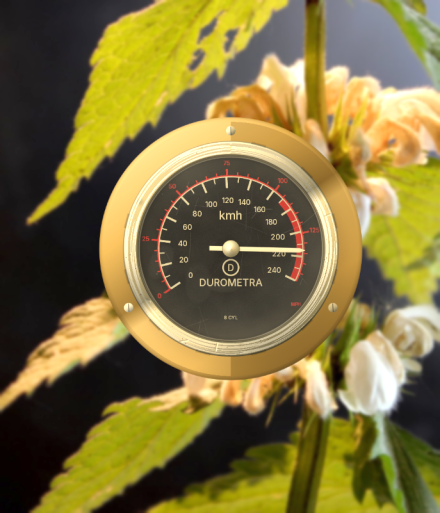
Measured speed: 215 km/h
